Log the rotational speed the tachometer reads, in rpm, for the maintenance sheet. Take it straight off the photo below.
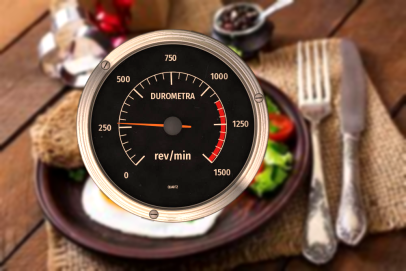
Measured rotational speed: 275 rpm
